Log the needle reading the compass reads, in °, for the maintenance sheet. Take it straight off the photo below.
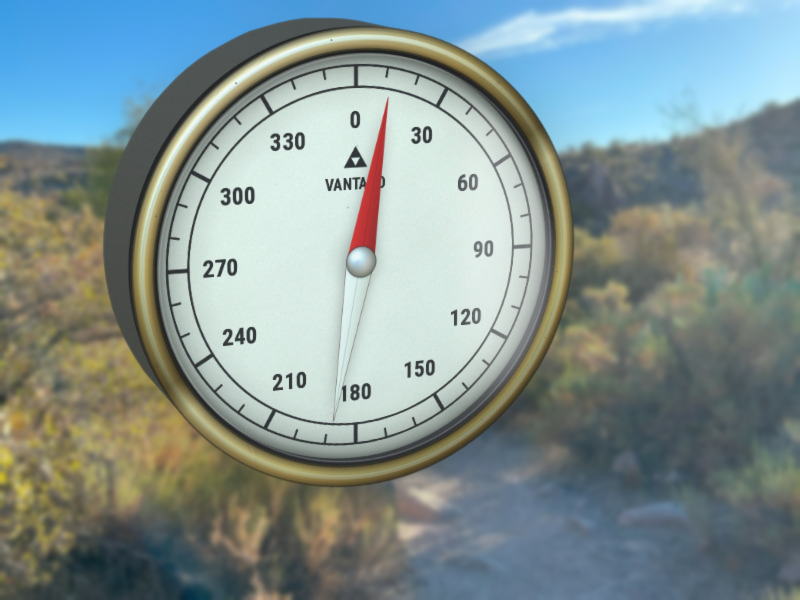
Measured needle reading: 10 °
